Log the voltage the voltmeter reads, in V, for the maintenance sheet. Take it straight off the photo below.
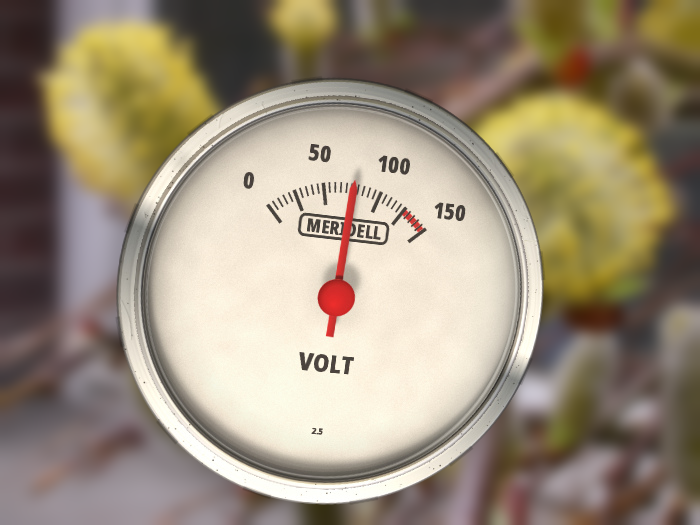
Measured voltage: 75 V
